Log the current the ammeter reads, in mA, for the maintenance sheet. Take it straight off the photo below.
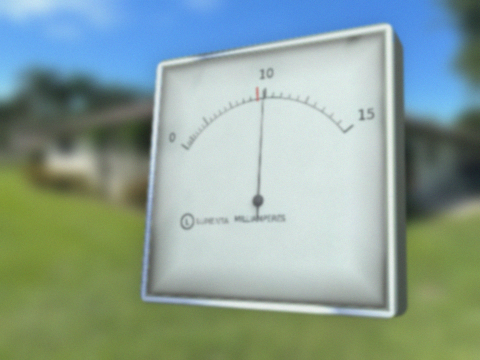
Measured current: 10 mA
